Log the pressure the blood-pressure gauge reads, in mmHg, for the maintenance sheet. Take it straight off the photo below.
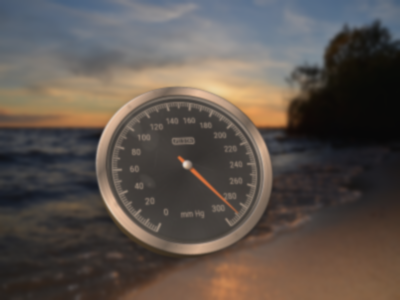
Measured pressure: 290 mmHg
